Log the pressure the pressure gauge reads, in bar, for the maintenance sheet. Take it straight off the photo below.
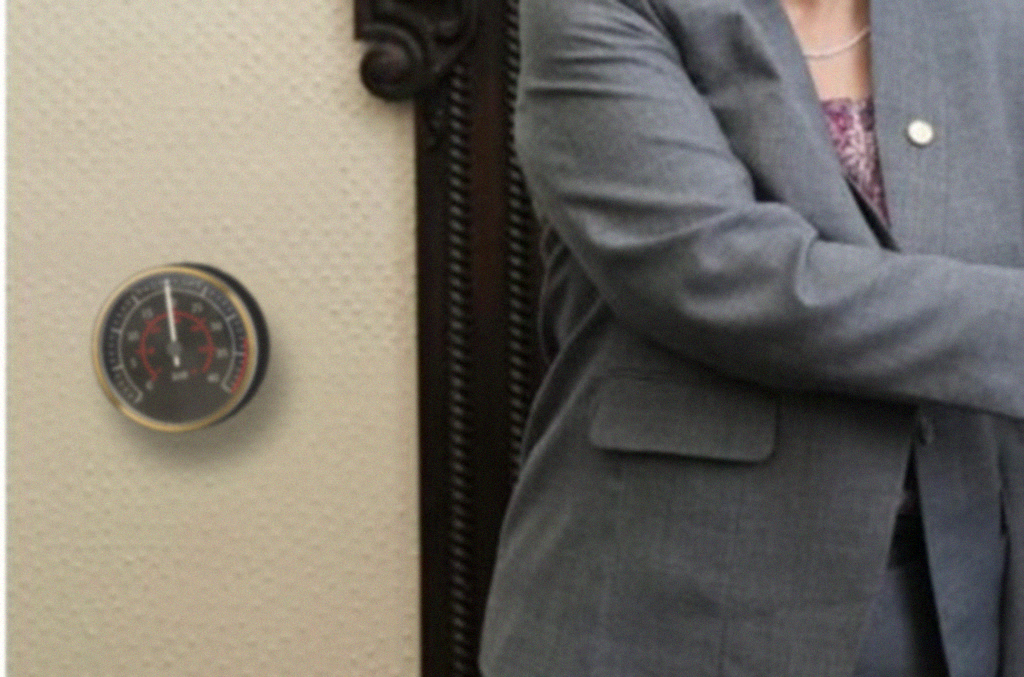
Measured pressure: 20 bar
